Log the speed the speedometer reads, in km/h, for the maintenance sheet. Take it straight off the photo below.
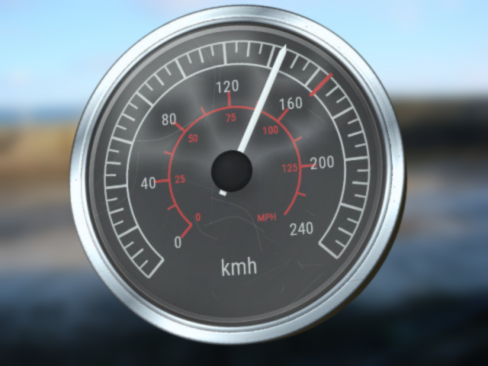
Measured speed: 145 km/h
